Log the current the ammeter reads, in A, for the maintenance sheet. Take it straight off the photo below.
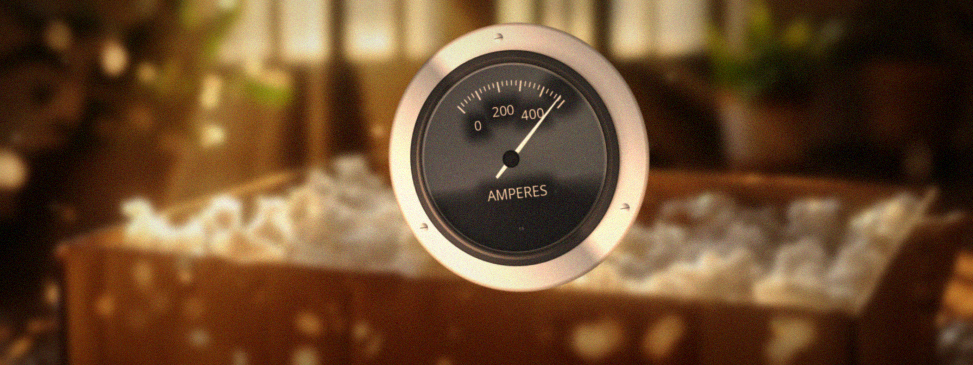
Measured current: 480 A
